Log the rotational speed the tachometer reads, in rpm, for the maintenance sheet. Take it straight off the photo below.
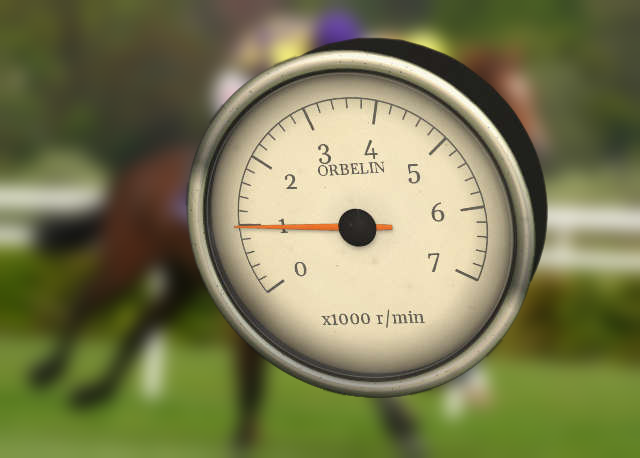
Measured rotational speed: 1000 rpm
